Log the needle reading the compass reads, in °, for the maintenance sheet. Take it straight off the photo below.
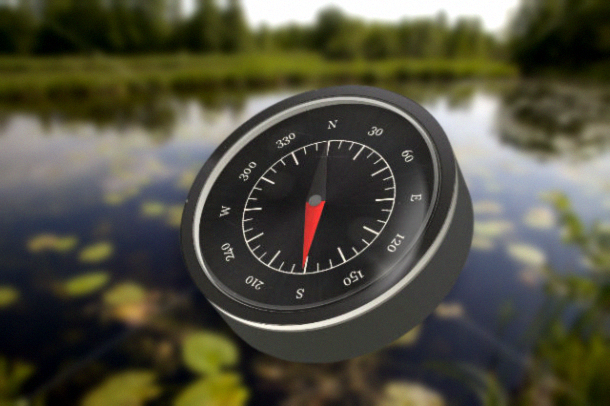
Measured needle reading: 180 °
